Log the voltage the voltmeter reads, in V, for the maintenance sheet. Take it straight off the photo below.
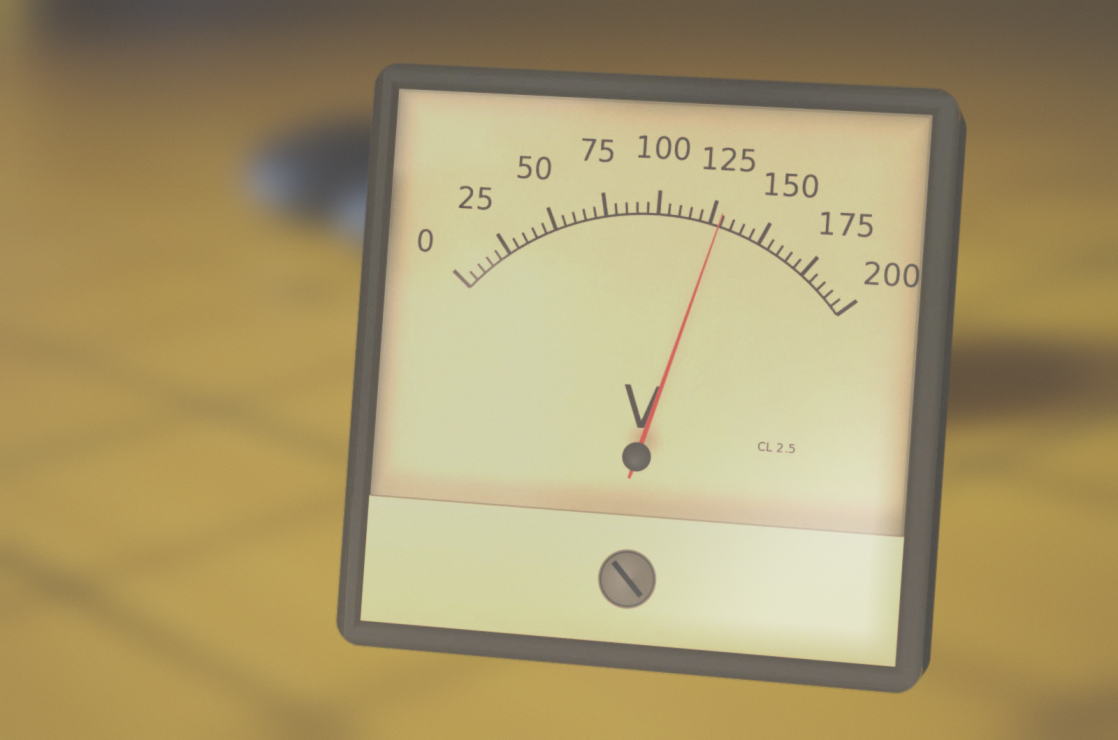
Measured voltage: 130 V
